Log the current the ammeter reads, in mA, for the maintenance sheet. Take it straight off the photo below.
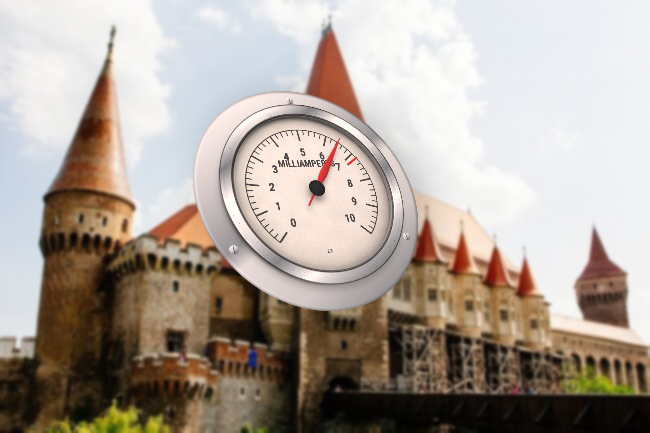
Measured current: 6.4 mA
